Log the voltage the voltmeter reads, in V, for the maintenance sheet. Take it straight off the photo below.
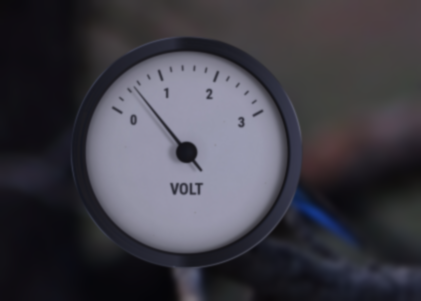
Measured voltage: 0.5 V
